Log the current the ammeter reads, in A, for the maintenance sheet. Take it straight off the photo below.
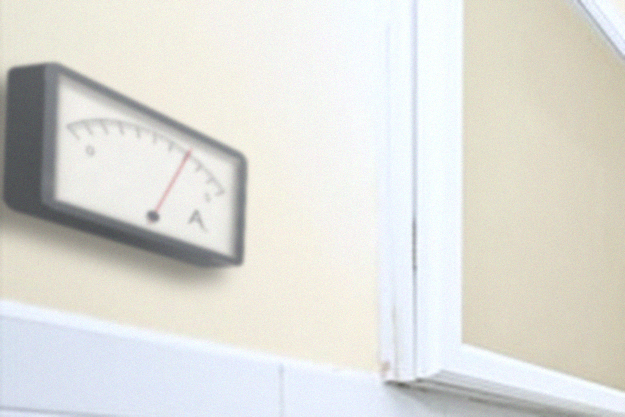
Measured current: 3.5 A
